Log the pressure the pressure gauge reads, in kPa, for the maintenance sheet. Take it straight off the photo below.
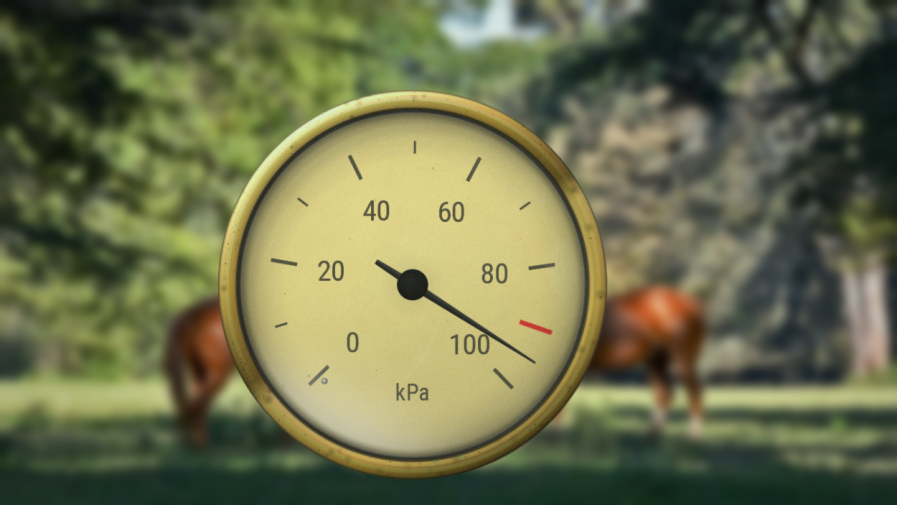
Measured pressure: 95 kPa
